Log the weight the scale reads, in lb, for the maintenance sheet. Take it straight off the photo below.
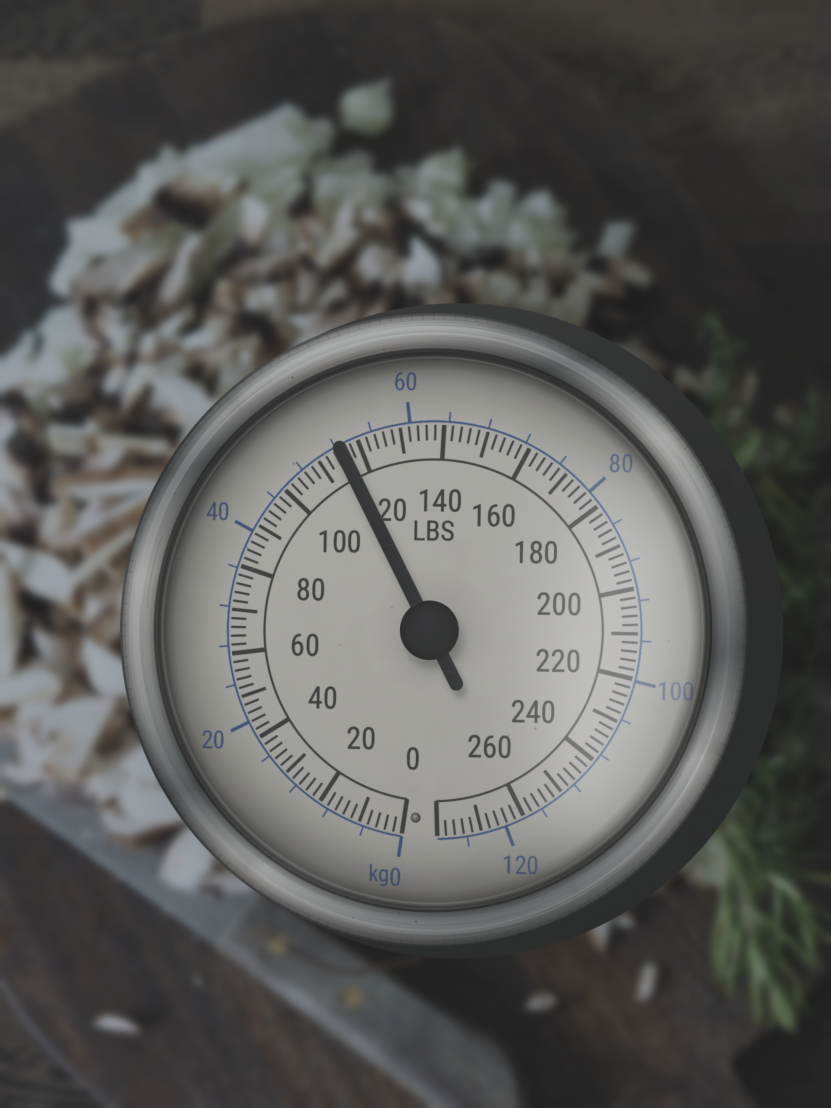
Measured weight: 116 lb
